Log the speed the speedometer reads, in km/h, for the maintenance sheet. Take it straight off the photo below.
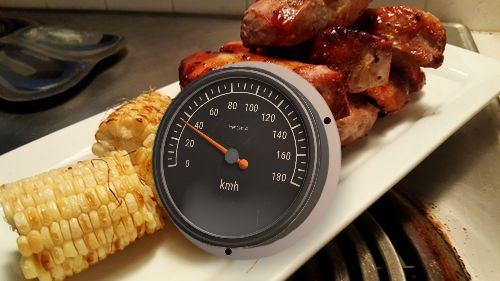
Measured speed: 35 km/h
